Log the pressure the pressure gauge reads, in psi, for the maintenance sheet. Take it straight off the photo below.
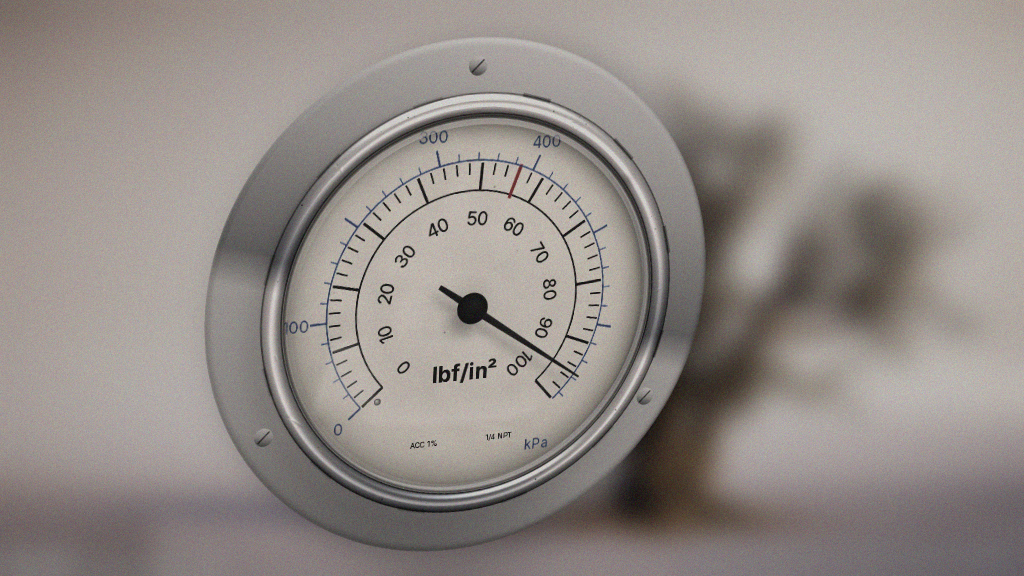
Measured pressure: 95 psi
